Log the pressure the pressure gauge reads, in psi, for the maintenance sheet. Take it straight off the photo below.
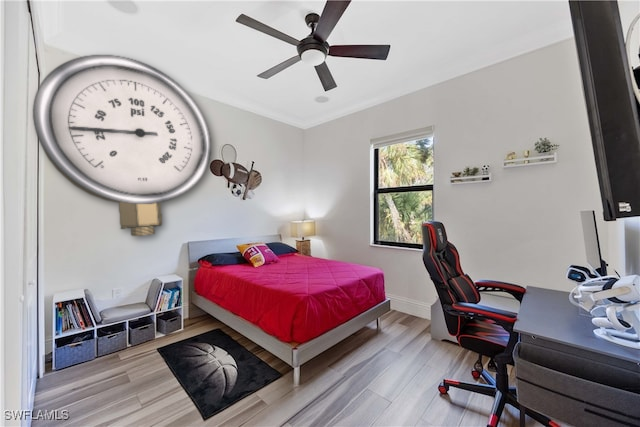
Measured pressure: 30 psi
